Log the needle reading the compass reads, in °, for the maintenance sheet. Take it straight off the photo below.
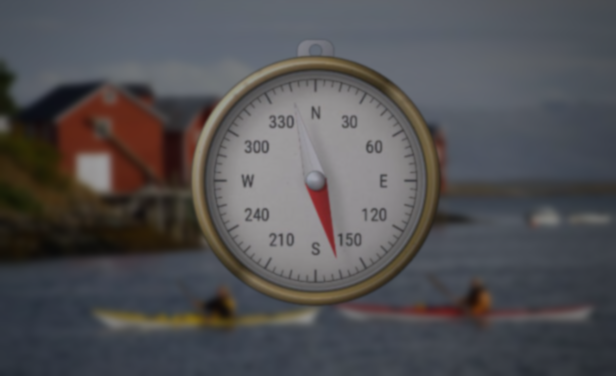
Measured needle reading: 165 °
